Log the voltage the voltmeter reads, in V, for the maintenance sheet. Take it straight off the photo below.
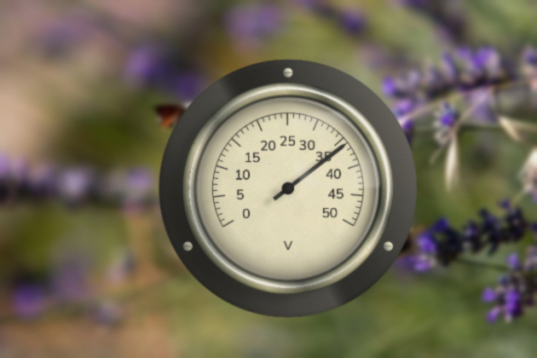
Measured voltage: 36 V
